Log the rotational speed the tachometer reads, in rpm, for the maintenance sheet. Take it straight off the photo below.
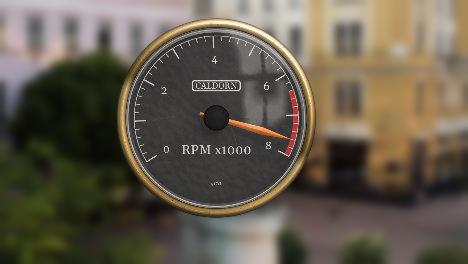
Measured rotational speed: 7600 rpm
